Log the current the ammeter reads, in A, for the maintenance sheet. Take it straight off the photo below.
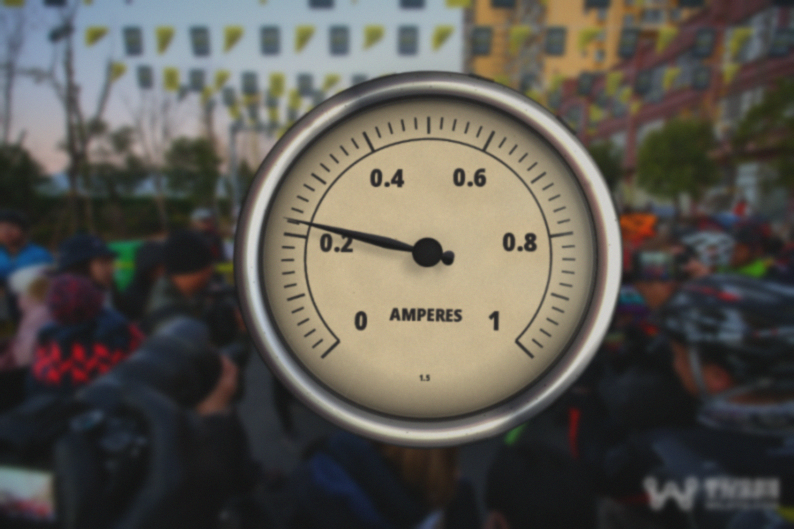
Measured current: 0.22 A
